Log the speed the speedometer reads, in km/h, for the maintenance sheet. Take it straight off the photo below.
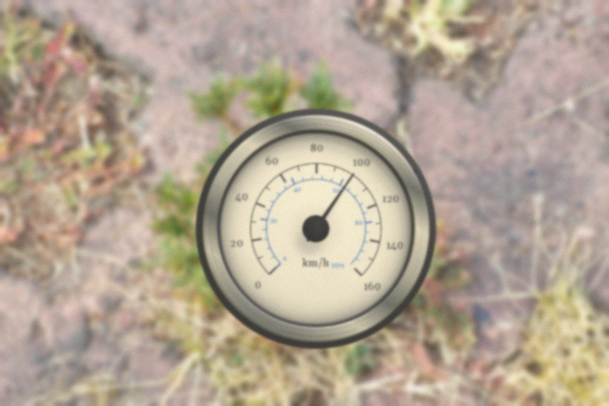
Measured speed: 100 km/h
